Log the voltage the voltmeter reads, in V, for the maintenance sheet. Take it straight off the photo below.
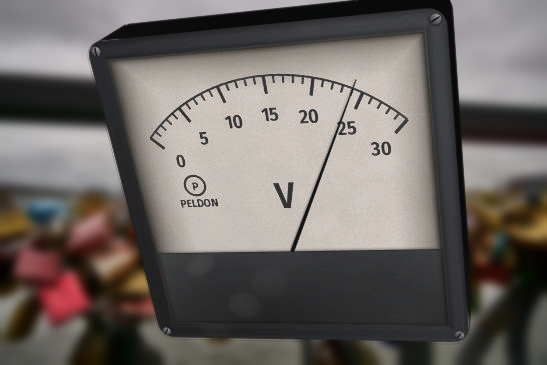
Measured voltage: 24 V
